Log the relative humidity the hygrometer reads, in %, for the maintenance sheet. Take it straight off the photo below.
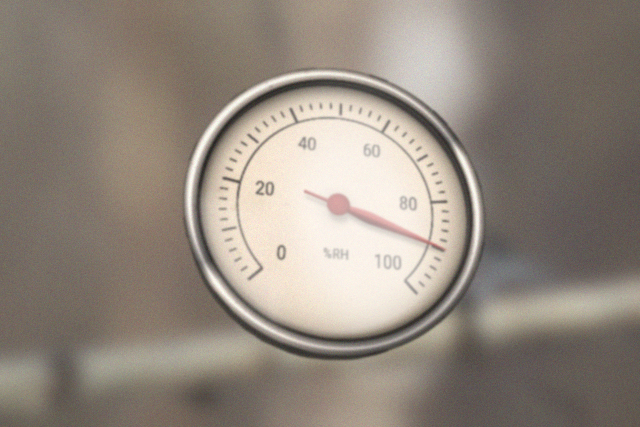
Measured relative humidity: 90 %
